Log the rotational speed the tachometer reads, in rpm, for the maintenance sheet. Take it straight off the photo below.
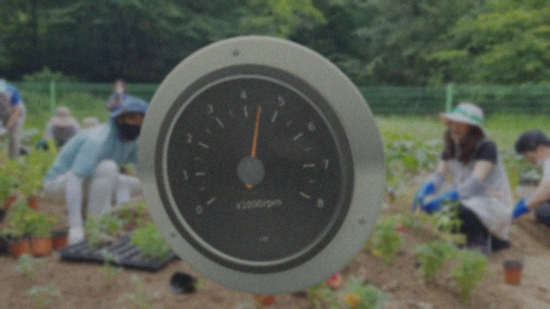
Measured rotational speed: 4500 rpm
